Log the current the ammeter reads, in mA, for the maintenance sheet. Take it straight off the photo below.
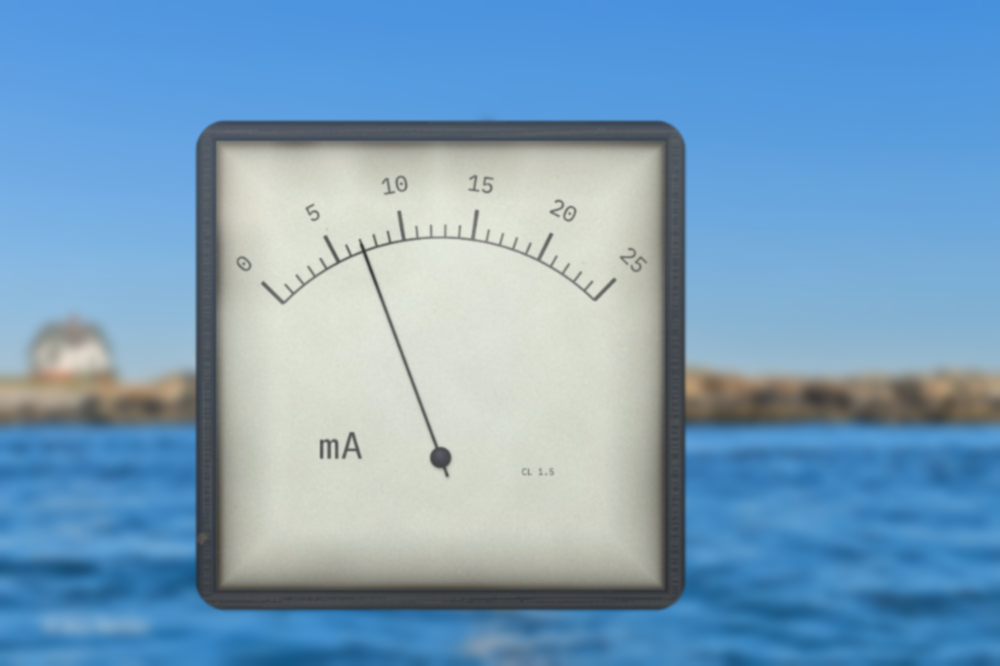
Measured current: 7 mA
